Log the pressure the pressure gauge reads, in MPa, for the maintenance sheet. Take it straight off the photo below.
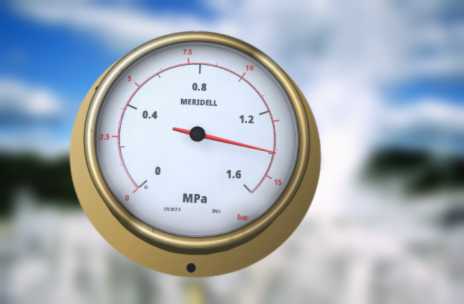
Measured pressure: 1.4 MPa
